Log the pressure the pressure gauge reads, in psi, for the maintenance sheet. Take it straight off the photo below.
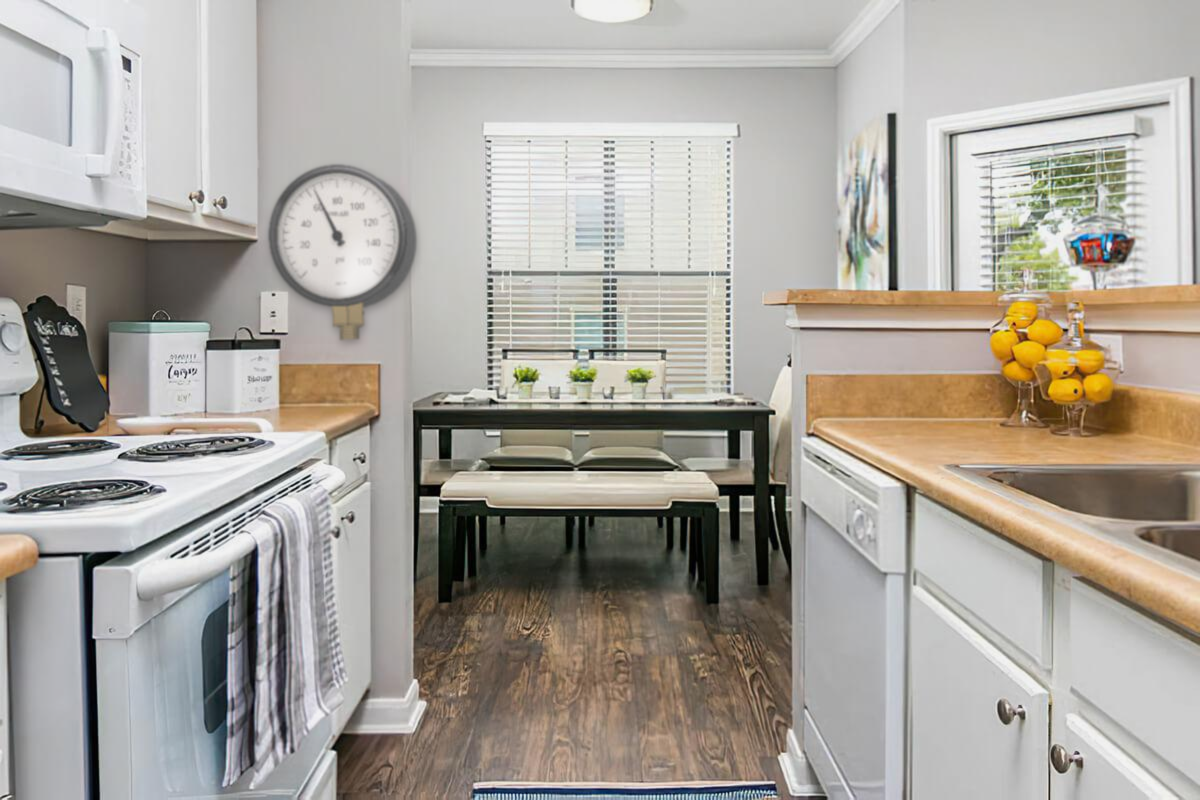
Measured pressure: 65 psi
